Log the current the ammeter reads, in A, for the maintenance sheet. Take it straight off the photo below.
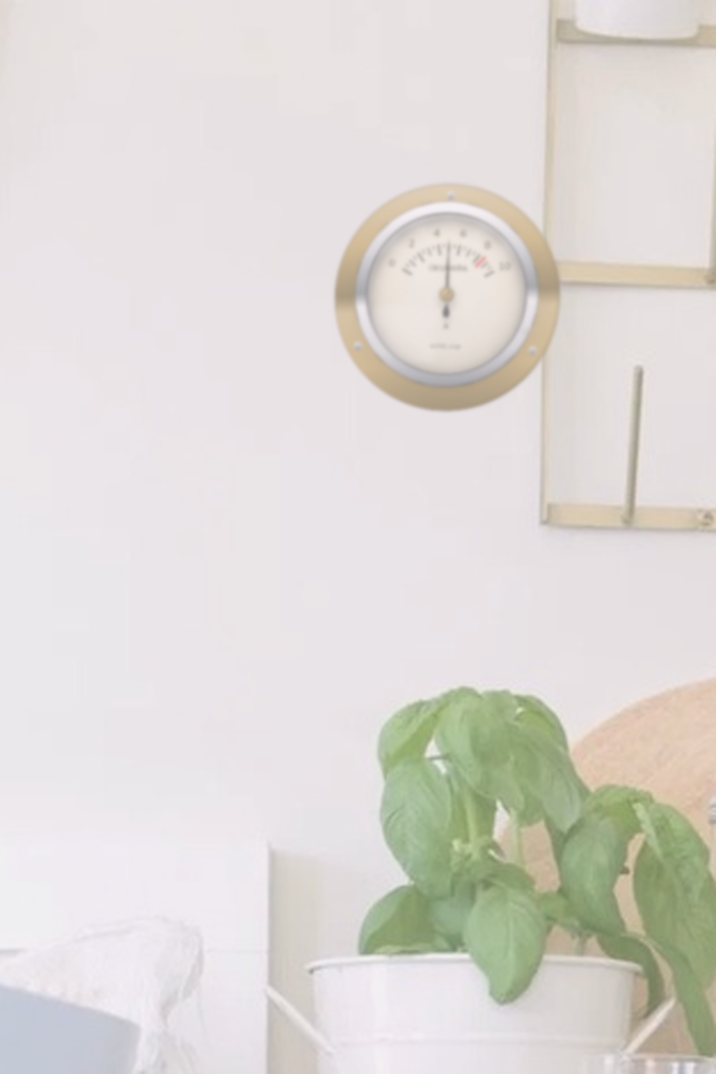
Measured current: 5 A
